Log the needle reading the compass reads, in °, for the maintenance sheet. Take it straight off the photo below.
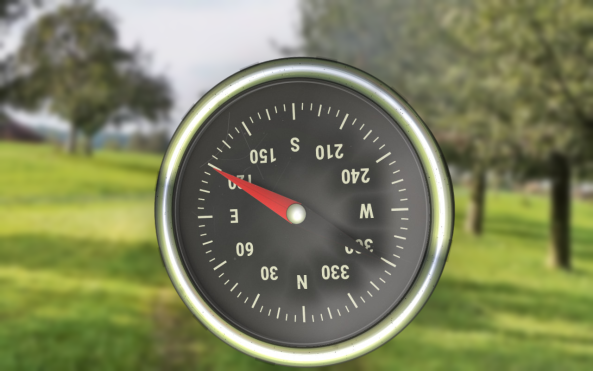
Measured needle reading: 120 °
